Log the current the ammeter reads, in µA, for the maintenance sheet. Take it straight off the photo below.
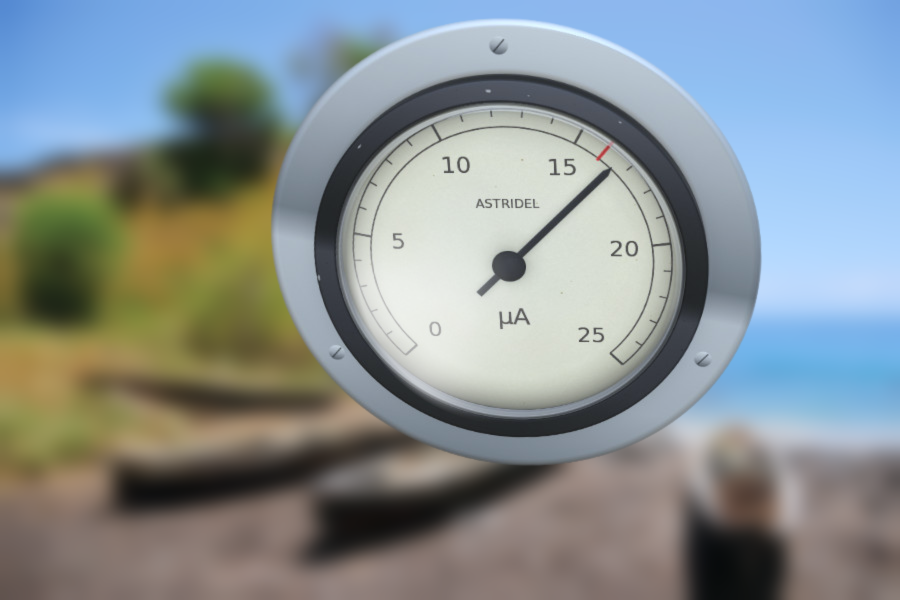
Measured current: 16.5 µA
